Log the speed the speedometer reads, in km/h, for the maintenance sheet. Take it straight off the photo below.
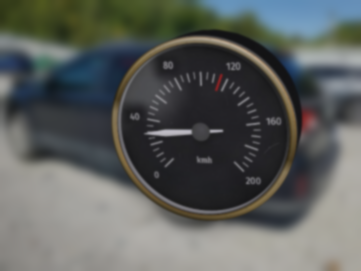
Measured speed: 30 km/h
